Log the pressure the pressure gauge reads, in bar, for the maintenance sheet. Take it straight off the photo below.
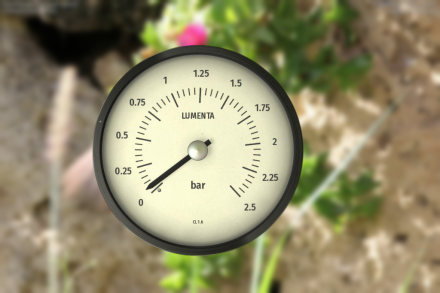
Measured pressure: 0.05 bar
